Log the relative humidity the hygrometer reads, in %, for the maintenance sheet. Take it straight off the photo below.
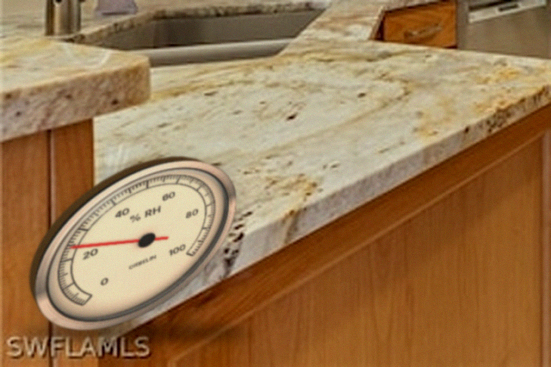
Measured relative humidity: 25 %
